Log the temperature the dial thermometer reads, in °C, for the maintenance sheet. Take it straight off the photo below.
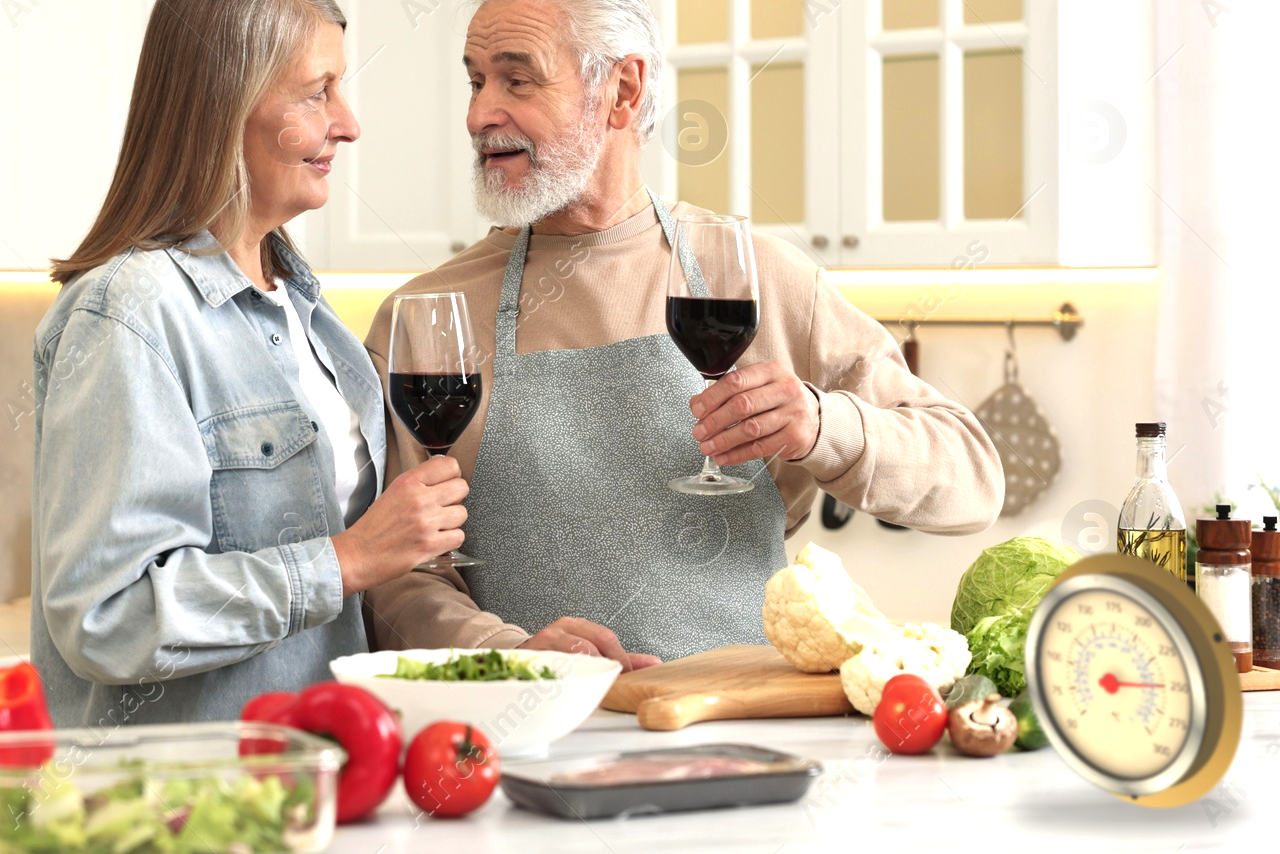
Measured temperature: 250 °C
